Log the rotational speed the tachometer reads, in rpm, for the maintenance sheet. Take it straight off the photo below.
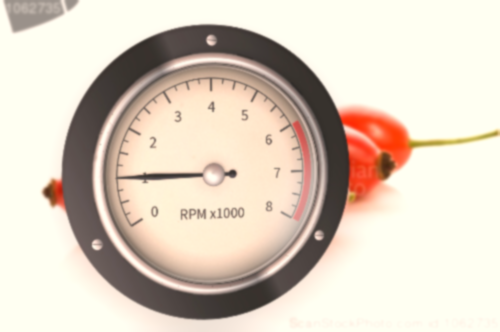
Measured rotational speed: 1000 rpm
